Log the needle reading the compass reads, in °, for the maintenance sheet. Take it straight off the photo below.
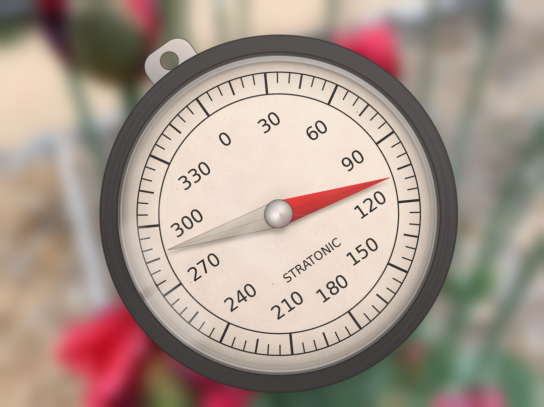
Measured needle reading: 107.5 °
